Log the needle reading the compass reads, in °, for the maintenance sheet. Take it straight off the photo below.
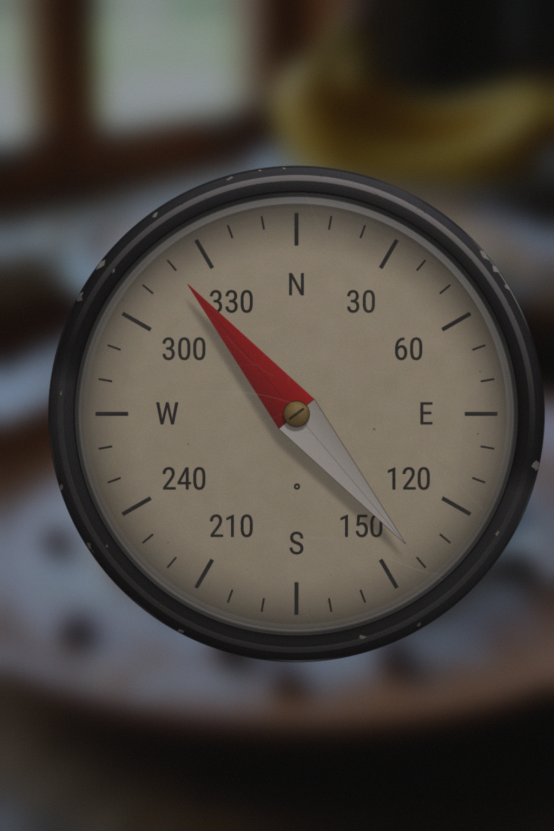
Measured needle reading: 320 °
